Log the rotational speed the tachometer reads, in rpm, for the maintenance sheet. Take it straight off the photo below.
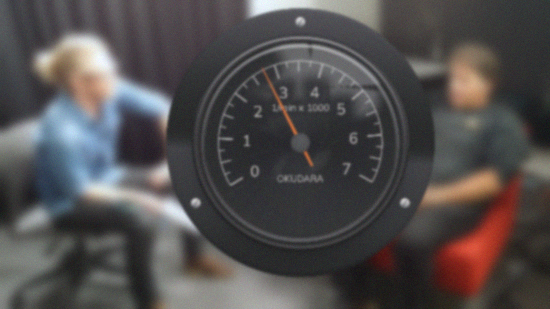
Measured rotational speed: 2750 rpm
